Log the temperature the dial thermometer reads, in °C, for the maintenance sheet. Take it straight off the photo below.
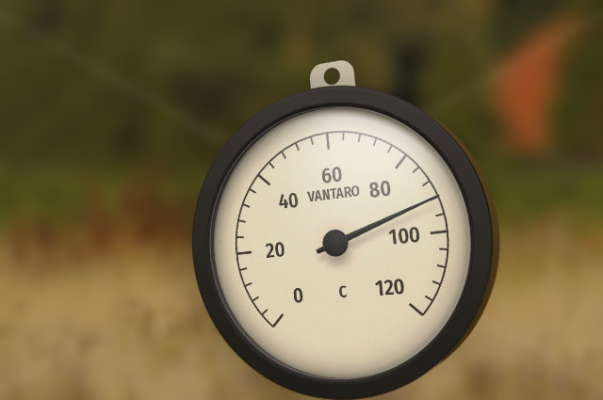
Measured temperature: 92 °C
